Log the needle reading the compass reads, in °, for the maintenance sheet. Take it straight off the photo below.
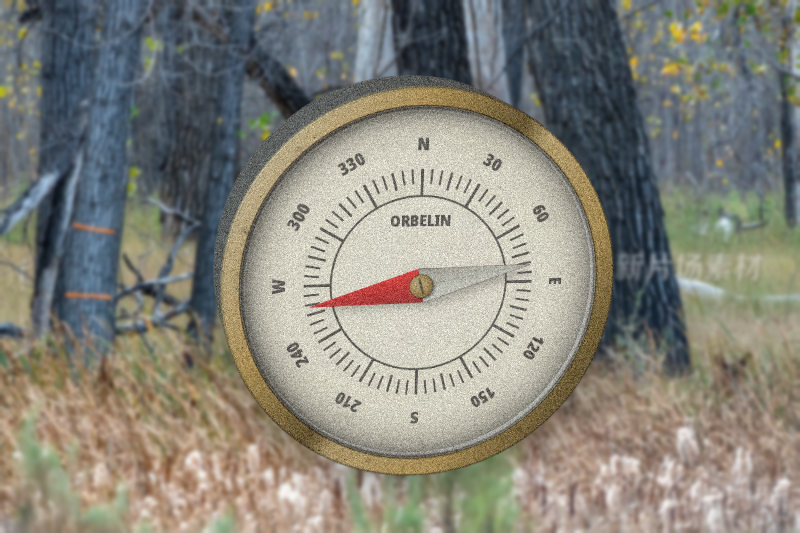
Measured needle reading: 260 °
